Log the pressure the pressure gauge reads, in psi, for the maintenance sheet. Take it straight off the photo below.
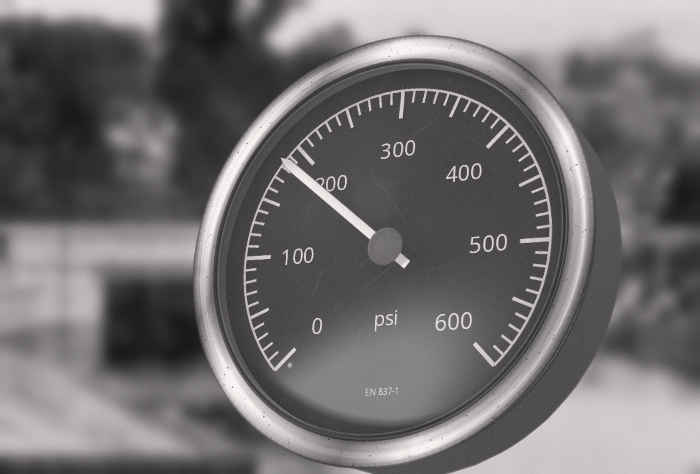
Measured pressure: 185 psi
